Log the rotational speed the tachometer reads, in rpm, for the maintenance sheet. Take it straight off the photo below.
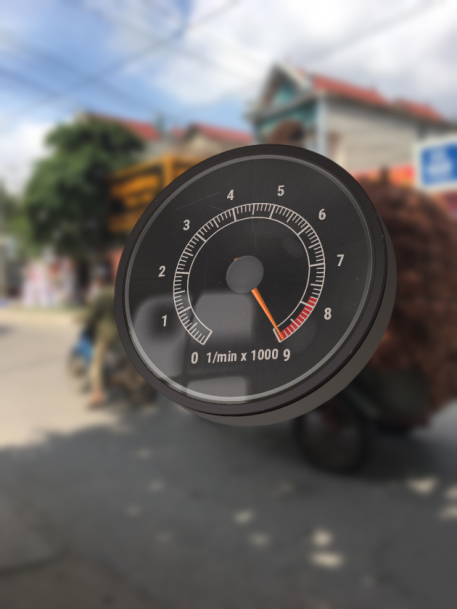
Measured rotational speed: 8900 rpm
